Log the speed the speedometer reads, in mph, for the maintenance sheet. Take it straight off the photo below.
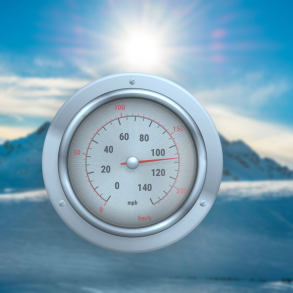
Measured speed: 107.5 mph
